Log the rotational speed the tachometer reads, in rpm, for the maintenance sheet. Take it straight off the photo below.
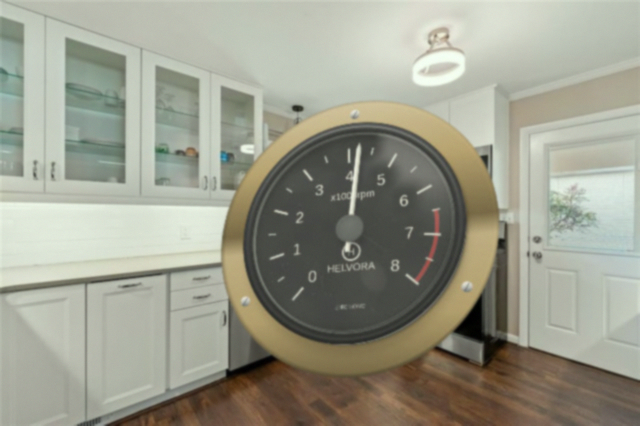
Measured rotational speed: 4250 rpm
